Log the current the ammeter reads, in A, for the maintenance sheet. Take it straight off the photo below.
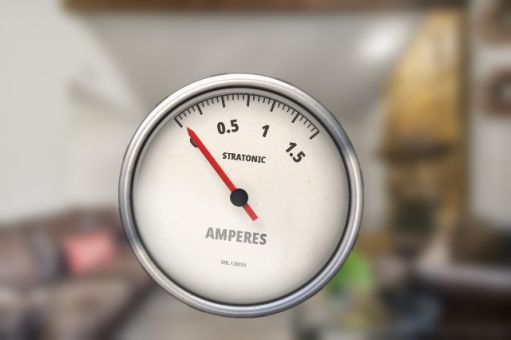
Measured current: 0.05 A
